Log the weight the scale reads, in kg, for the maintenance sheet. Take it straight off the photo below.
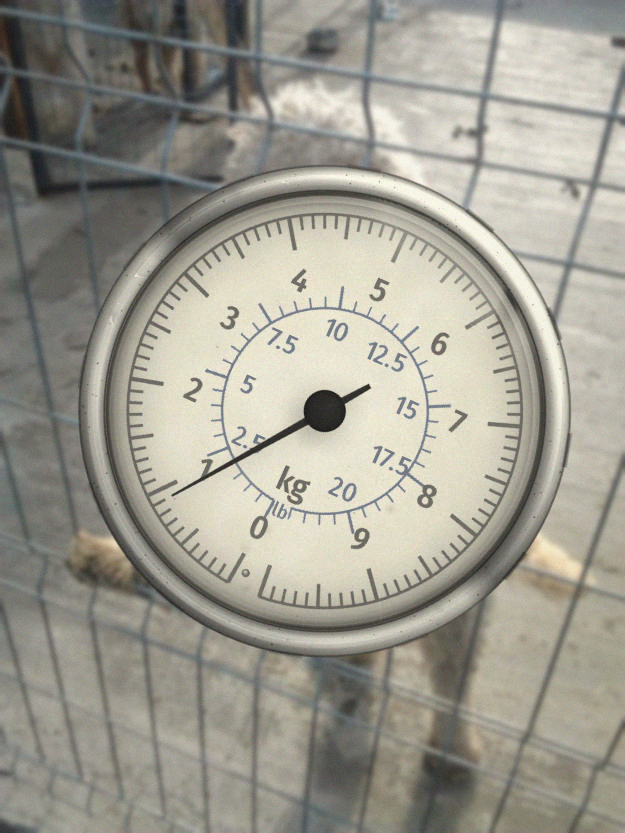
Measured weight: 0.9 kg
